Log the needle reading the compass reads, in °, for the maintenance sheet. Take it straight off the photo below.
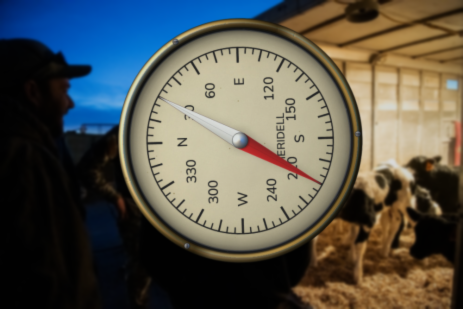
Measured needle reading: 210 °
